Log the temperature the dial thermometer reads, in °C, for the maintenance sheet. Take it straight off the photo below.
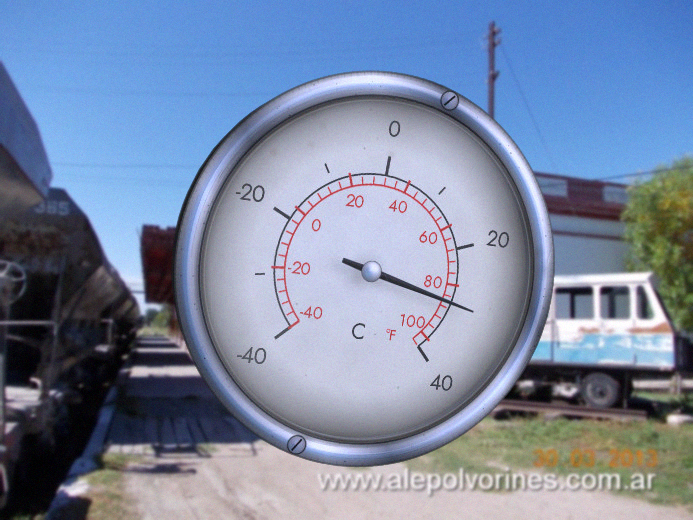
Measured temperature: 30 °C
